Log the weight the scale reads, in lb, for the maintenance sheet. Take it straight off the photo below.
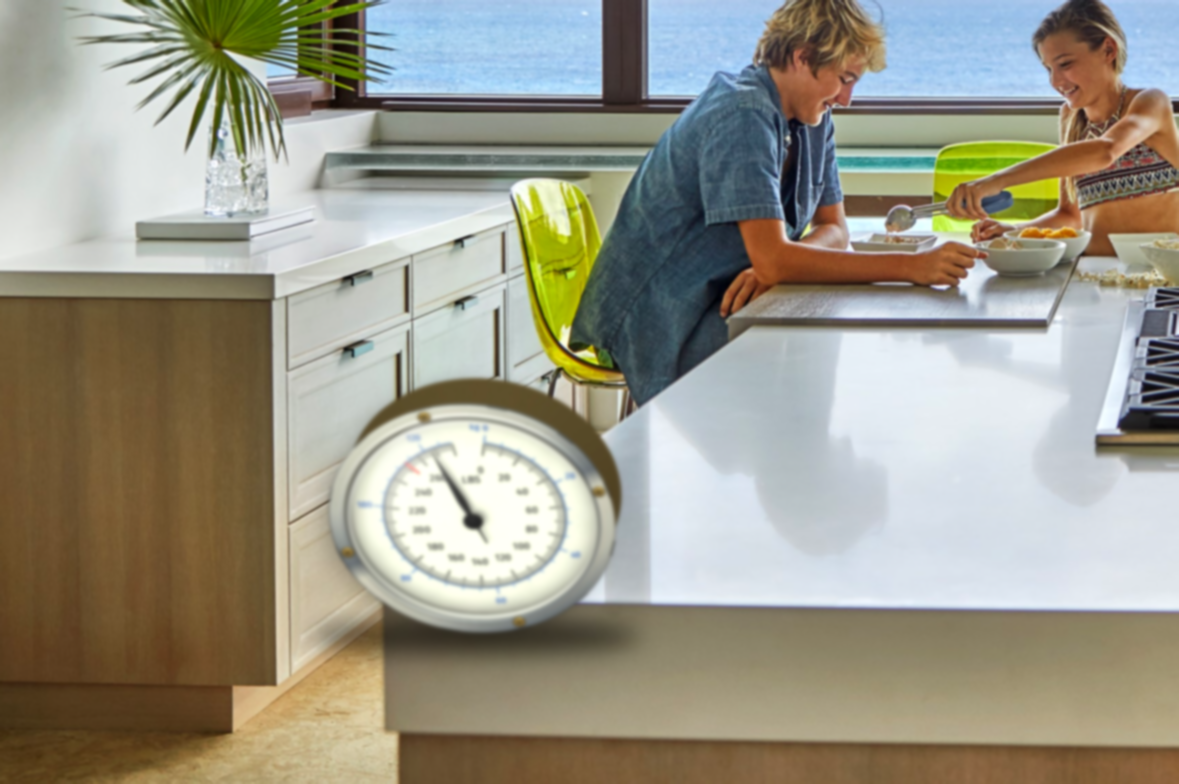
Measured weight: 270 lb
